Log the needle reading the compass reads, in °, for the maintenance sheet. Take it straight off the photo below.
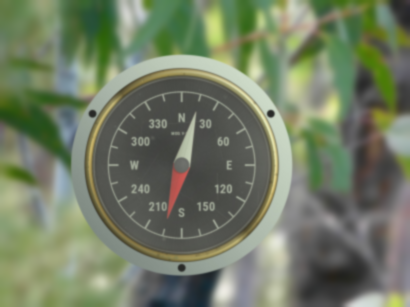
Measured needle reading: 195 °
